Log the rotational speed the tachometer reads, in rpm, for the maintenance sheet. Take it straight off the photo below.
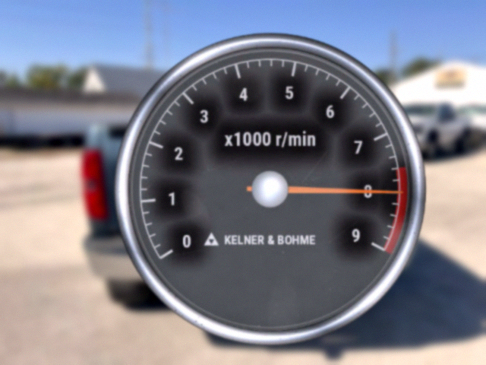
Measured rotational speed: 8000 rpm
